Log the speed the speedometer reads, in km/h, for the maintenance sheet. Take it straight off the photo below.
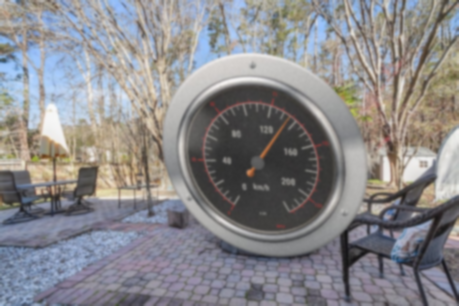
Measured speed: 135 km/h
